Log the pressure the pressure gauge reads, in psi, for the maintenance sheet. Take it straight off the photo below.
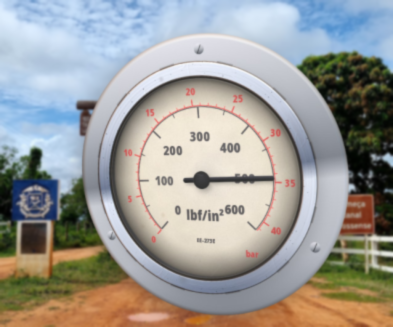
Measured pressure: 500 psi
